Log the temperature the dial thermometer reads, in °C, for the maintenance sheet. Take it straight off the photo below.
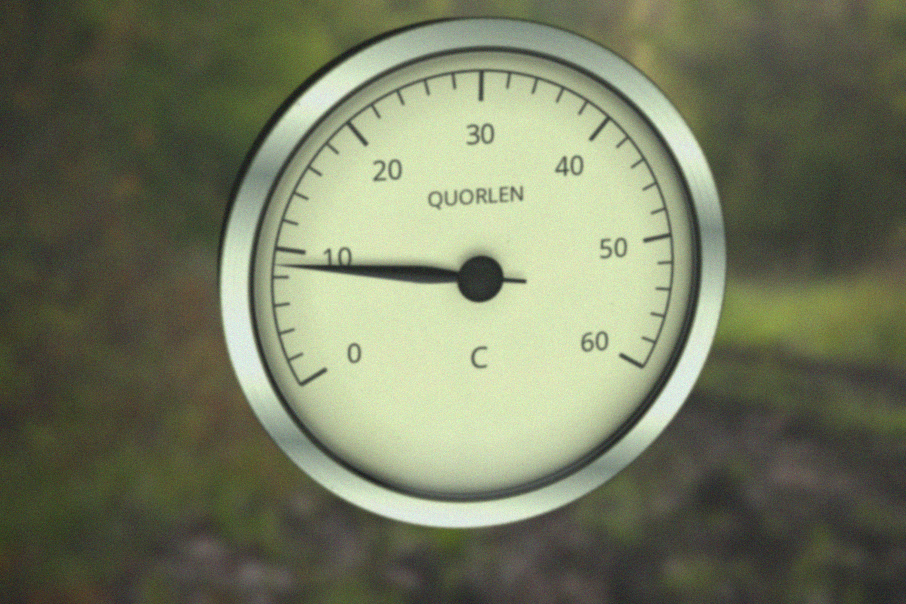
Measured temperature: 9 °C
